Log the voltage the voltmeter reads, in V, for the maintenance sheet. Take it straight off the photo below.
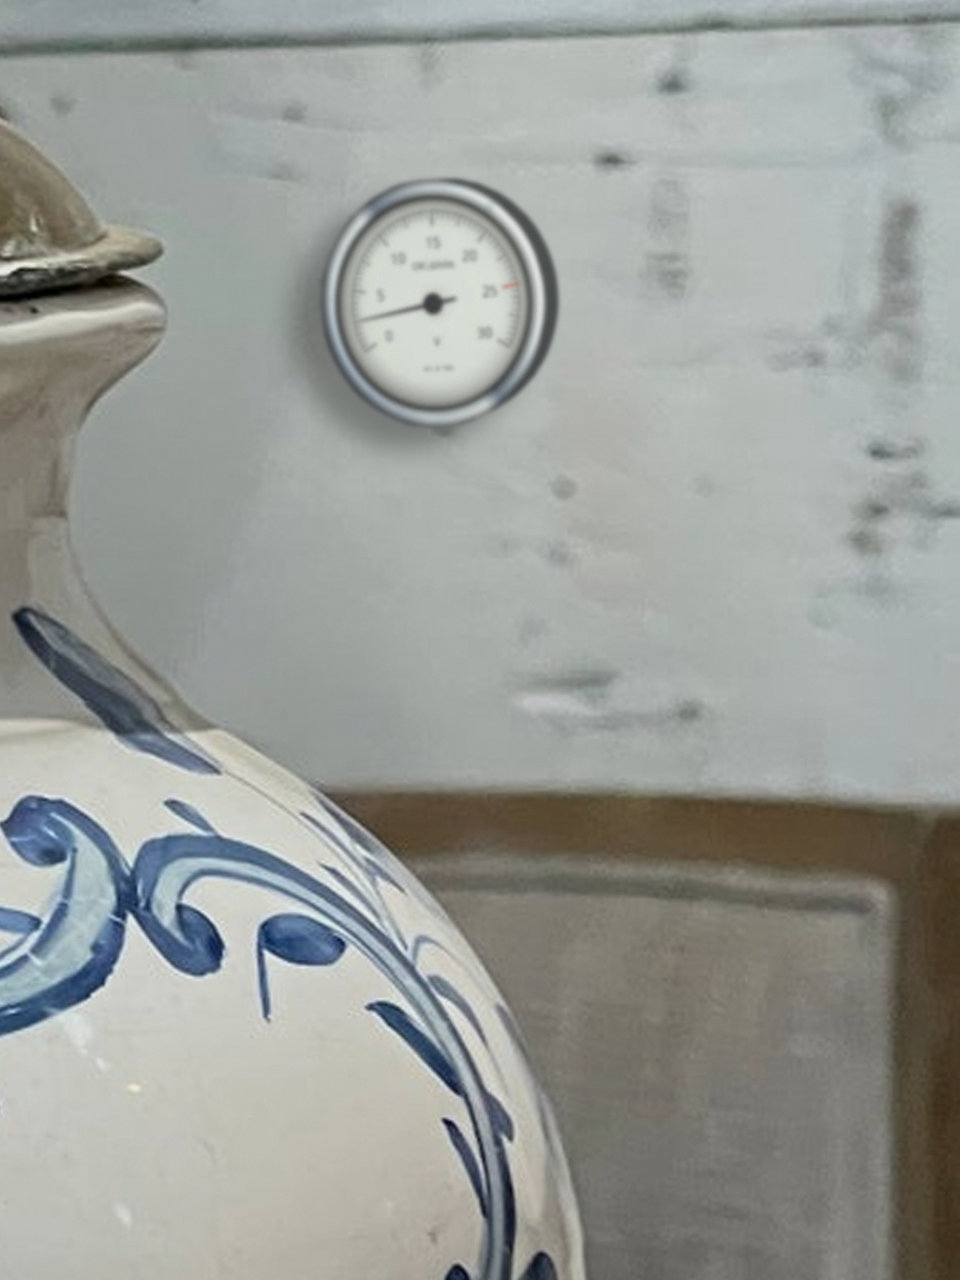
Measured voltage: 2.5 V
